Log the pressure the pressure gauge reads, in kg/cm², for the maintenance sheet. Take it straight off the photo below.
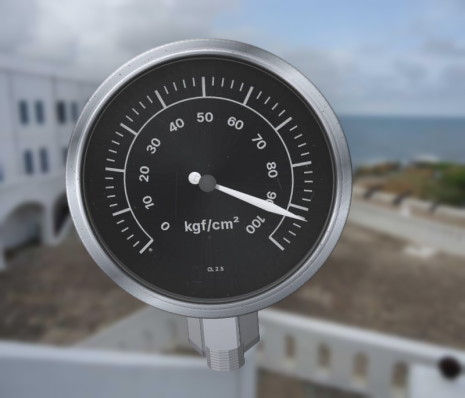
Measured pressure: 92 kg/cm²
